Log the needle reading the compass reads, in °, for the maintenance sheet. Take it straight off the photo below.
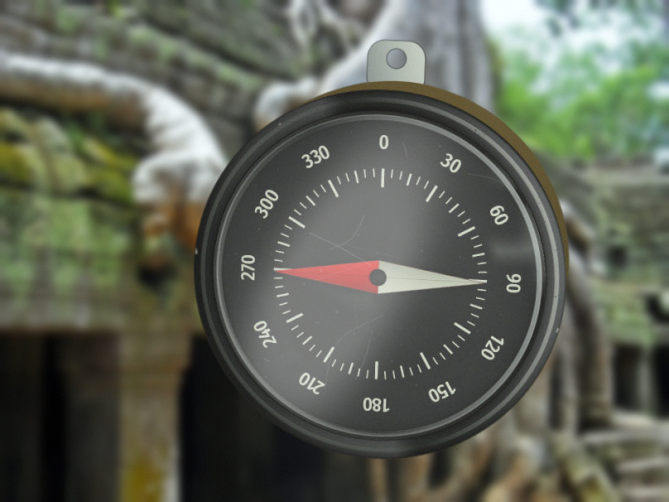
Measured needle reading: 270 °
